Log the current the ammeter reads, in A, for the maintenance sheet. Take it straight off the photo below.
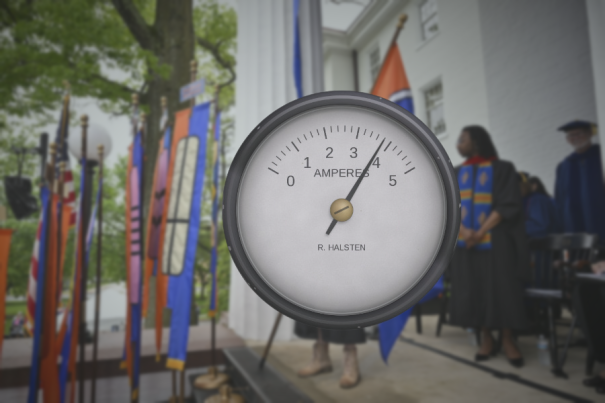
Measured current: 3.8 A
